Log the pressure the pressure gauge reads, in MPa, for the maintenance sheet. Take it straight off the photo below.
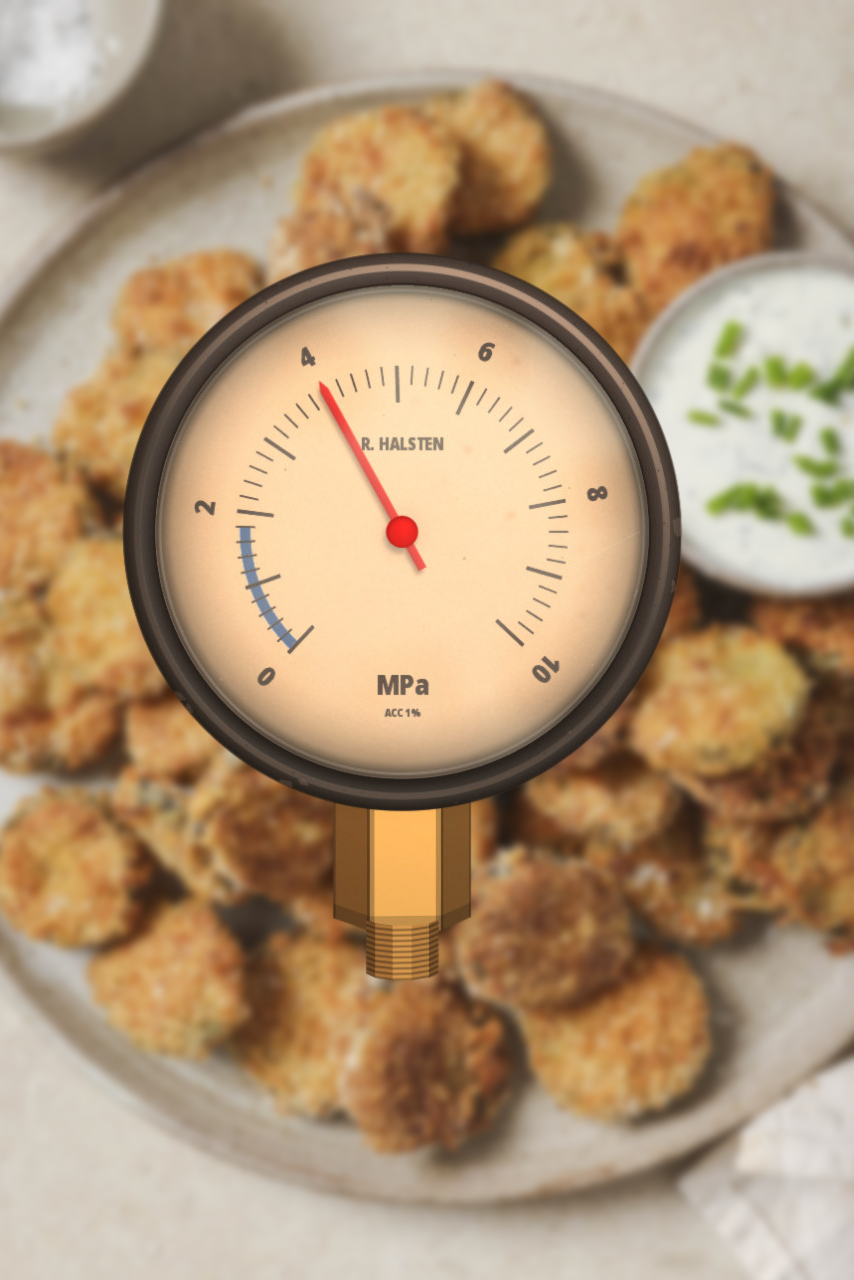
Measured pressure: 4 MPa
